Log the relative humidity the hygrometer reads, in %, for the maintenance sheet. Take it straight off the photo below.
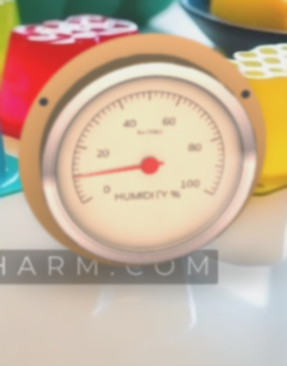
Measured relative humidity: 10 %
